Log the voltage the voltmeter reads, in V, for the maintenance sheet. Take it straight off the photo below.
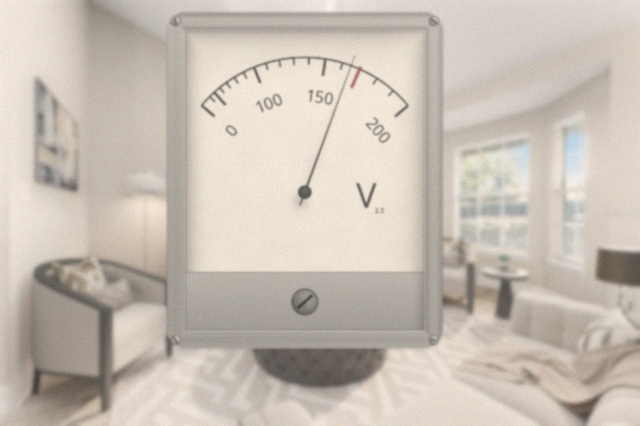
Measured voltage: 165 V
